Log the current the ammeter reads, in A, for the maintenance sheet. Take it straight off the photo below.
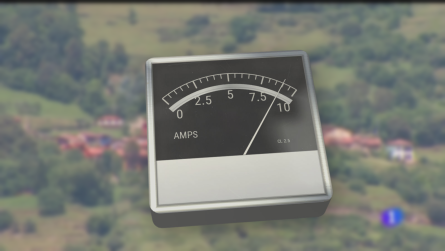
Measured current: 9 A
